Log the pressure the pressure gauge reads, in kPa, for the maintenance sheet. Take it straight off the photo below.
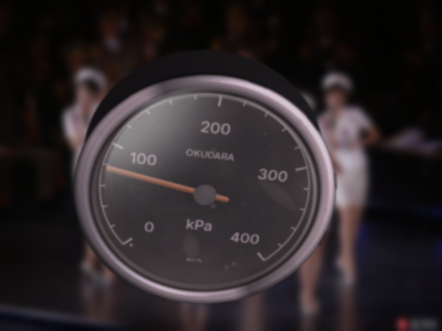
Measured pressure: 80 kPa
